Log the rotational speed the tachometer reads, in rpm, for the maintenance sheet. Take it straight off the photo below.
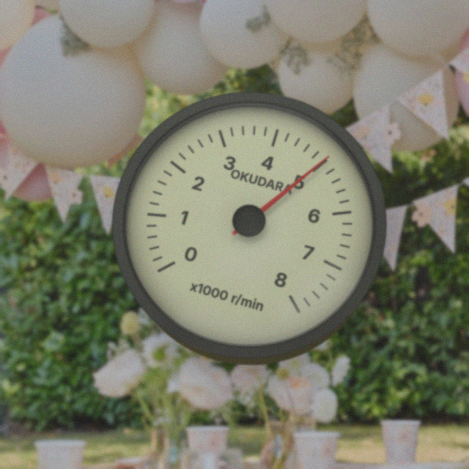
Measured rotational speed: 5000 rpm
